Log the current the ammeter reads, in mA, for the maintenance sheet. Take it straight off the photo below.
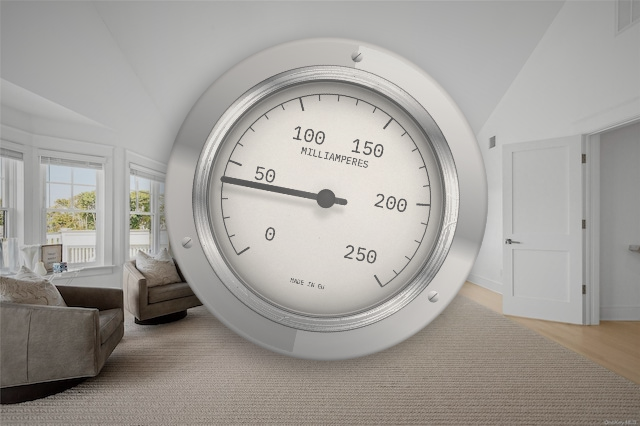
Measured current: 40 mA
